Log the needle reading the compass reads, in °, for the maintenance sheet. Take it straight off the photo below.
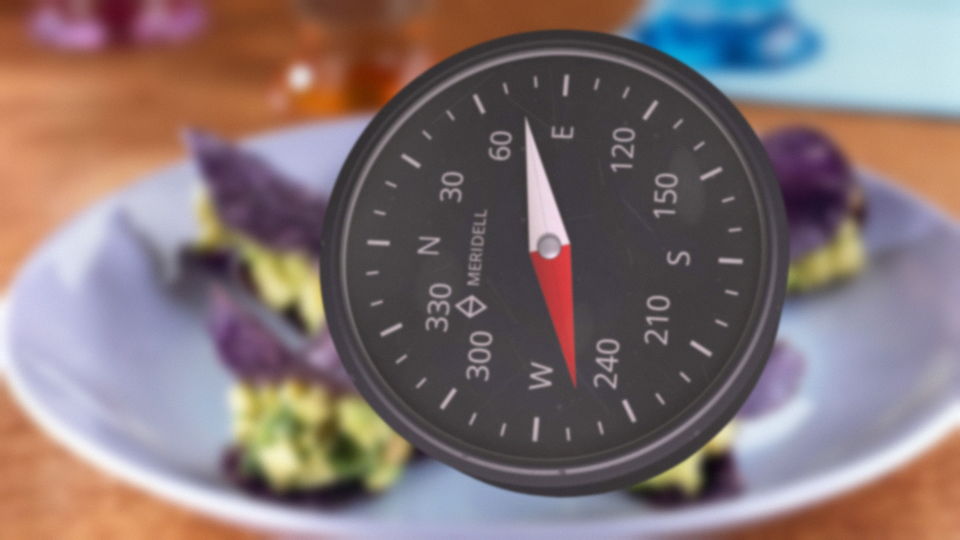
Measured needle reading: 255 °
